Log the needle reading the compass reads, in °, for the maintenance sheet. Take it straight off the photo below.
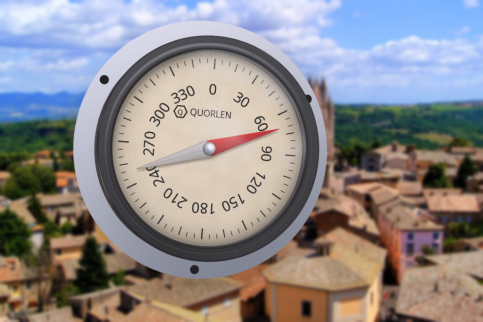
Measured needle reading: 70 °
